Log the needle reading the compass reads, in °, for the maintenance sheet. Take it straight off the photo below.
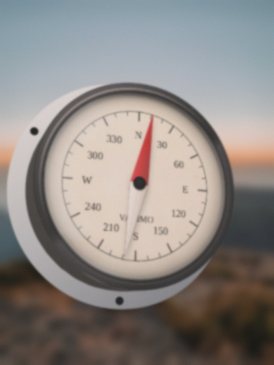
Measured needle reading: 10 °
